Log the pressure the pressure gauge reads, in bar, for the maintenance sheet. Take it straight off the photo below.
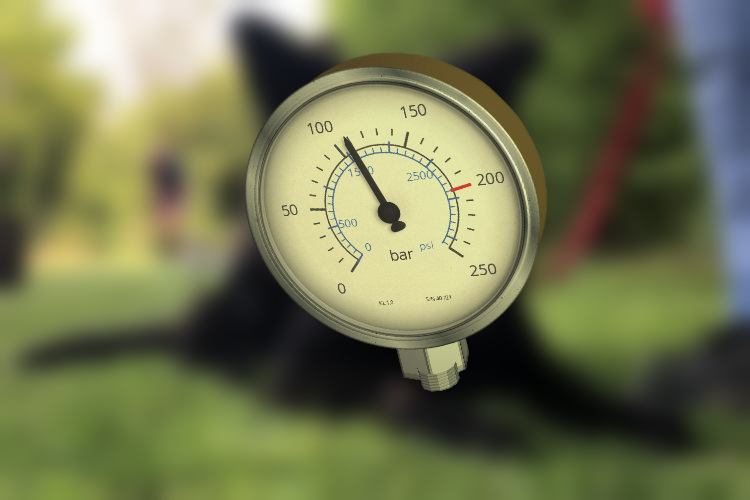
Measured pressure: 110 bar
